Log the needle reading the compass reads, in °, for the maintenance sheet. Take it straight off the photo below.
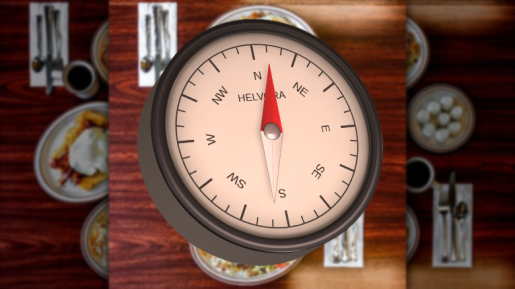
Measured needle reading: 10 °
